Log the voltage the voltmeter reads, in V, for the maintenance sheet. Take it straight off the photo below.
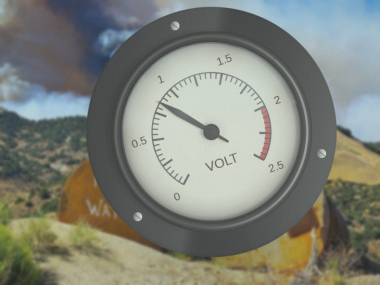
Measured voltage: 0.85 V
